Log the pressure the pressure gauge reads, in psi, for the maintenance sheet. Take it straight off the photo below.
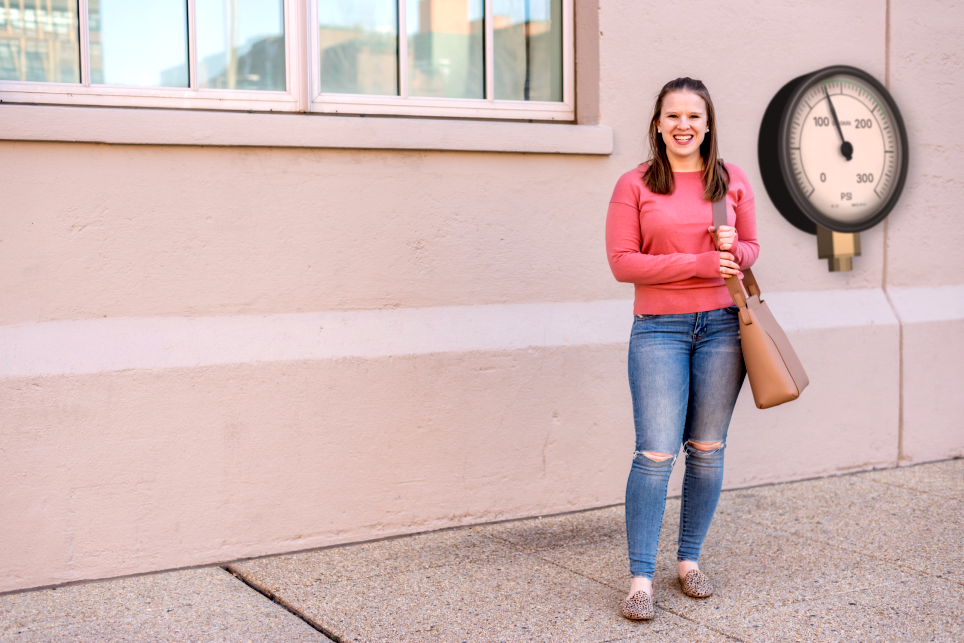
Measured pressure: 125 psi
